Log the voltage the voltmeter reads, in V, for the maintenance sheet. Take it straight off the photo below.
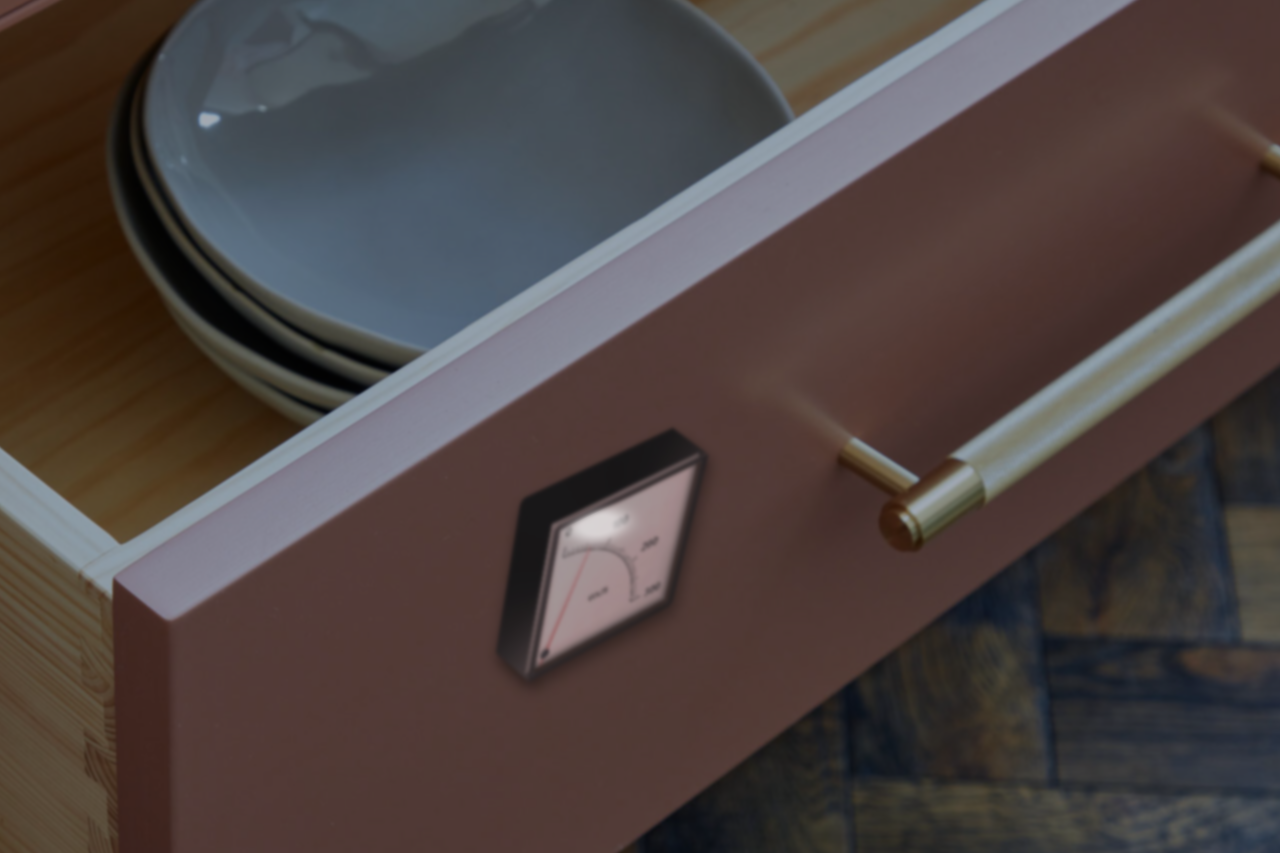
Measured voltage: 50 V
